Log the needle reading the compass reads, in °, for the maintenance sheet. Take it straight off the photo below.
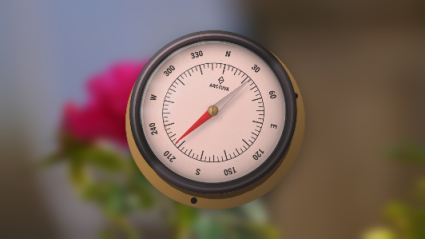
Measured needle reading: 215 °
